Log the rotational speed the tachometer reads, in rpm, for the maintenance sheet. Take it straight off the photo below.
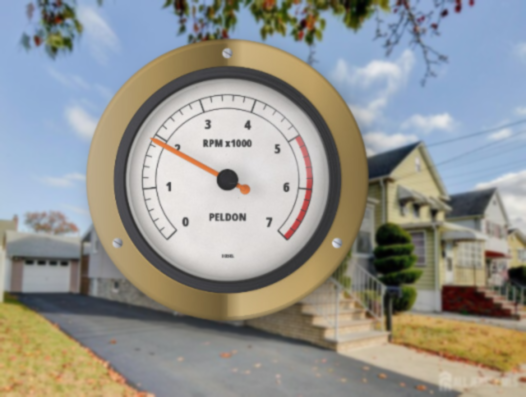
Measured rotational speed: 1900 rpm
